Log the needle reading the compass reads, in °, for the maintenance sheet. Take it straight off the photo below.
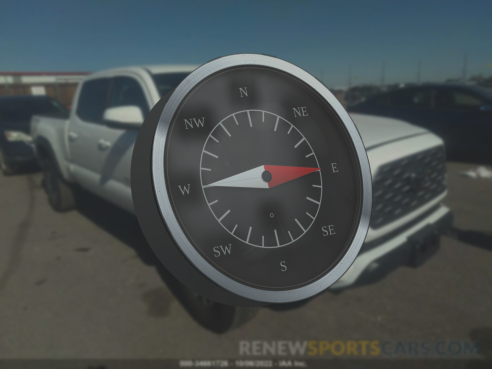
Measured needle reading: 90 °
